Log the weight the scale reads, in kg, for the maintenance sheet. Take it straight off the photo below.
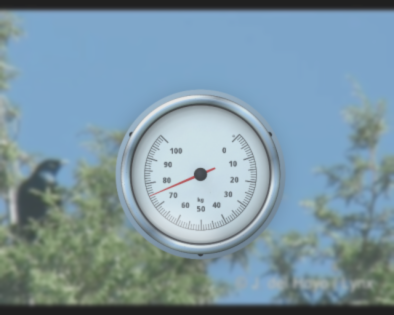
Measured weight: 75 kg
